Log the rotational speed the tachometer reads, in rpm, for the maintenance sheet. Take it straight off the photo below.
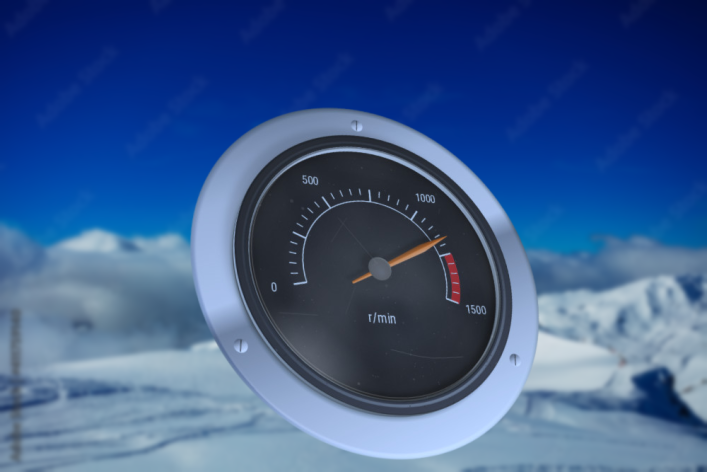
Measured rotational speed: 1175 rpm
